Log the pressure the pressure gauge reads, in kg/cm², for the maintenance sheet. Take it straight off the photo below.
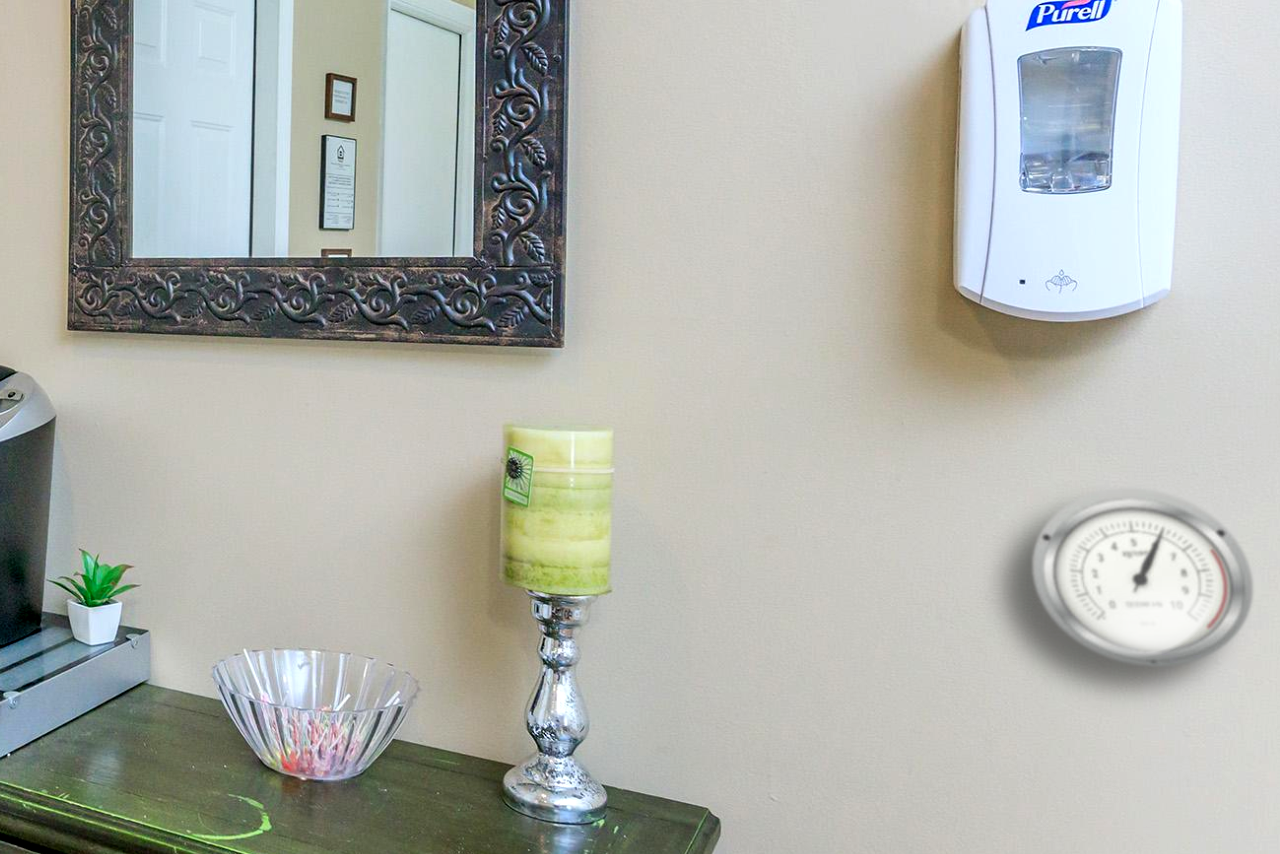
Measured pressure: 6 kg/cm²
